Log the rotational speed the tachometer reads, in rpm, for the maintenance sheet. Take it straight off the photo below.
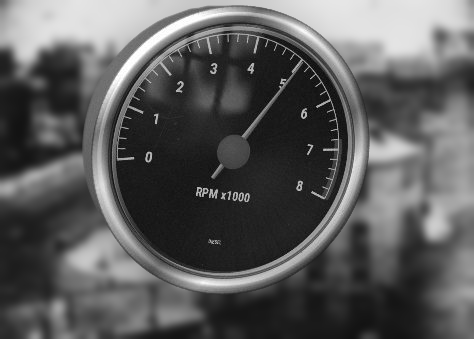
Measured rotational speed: 5000 rpm
